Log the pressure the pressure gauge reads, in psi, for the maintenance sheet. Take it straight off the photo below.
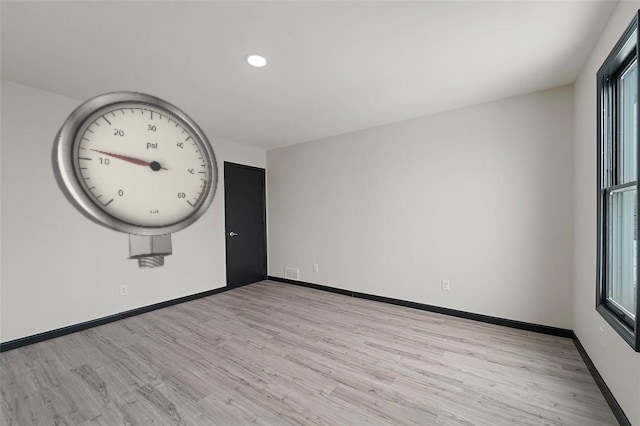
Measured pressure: 12 psi
